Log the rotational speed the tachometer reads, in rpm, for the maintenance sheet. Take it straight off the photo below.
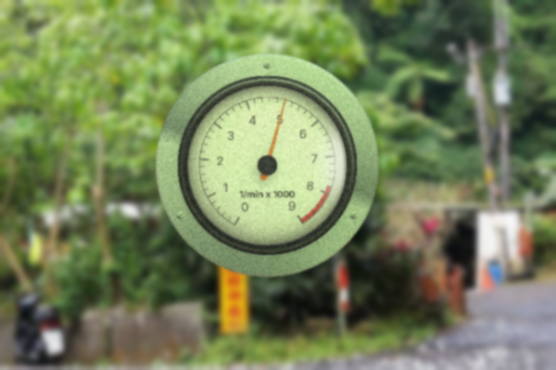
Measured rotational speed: 5000 rpm
